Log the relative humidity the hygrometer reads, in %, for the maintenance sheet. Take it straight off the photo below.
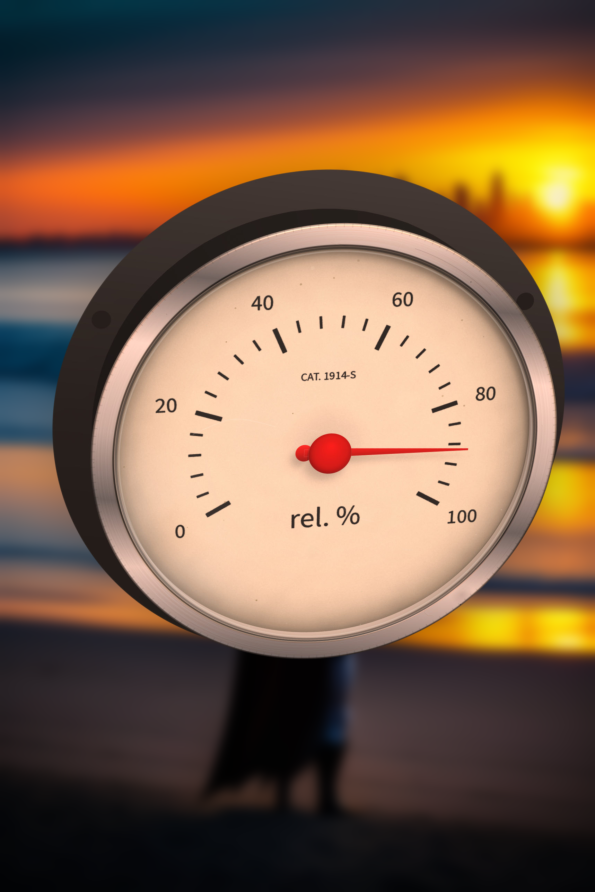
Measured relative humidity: 88 %
